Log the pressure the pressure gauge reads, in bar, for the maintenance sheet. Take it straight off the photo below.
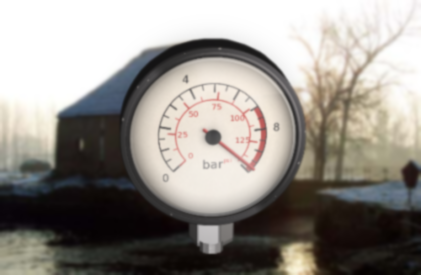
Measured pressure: 9.75 bar
